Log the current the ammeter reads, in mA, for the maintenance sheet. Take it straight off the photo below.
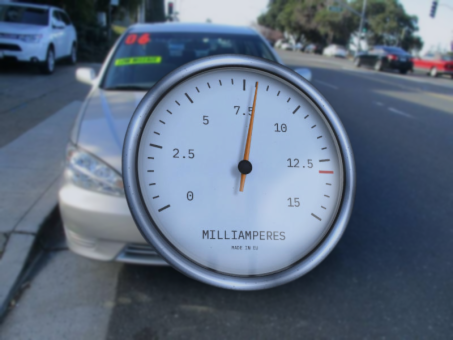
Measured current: 8 mA
